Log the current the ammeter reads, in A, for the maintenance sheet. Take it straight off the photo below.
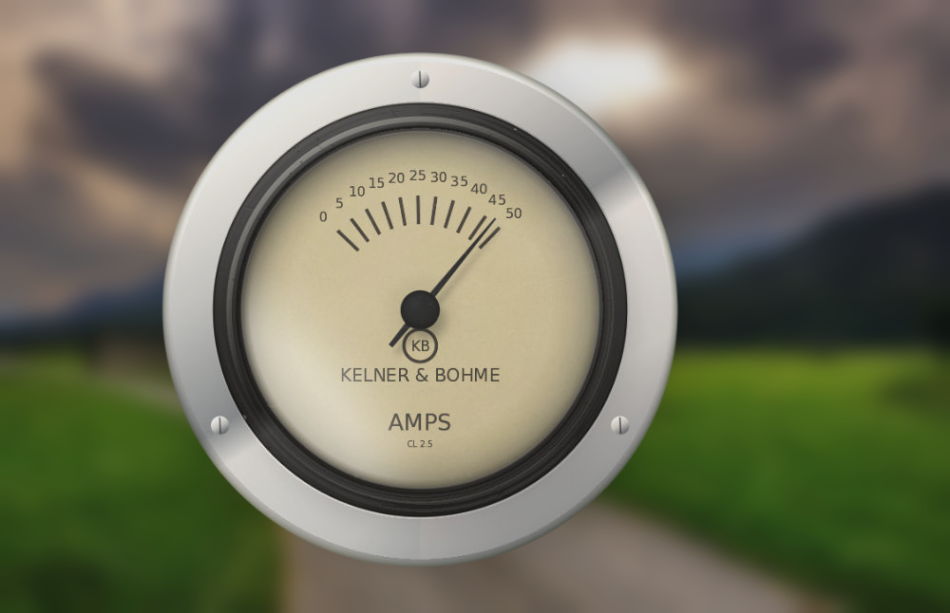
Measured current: 47.5 A
